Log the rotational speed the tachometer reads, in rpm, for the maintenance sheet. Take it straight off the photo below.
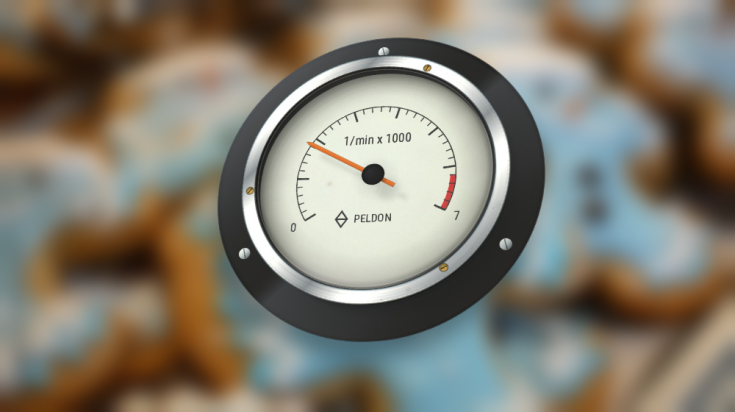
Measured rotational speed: 1800 rpm
